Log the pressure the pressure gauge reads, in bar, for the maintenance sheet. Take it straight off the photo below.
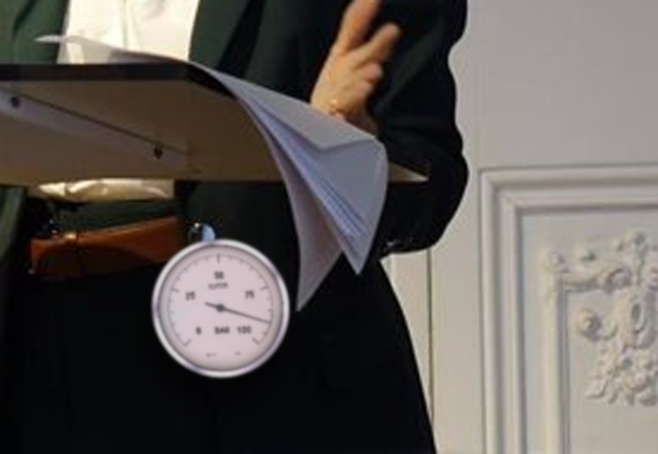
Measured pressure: 90 bar
